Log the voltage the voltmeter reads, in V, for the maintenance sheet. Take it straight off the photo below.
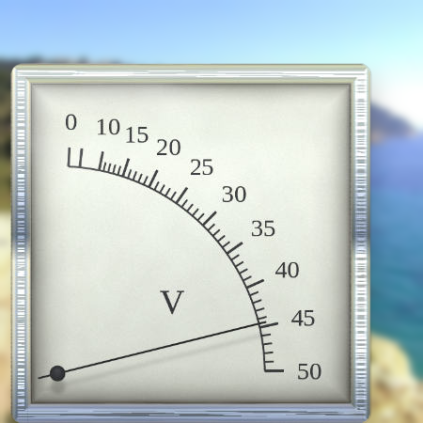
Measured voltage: 44.5 V
